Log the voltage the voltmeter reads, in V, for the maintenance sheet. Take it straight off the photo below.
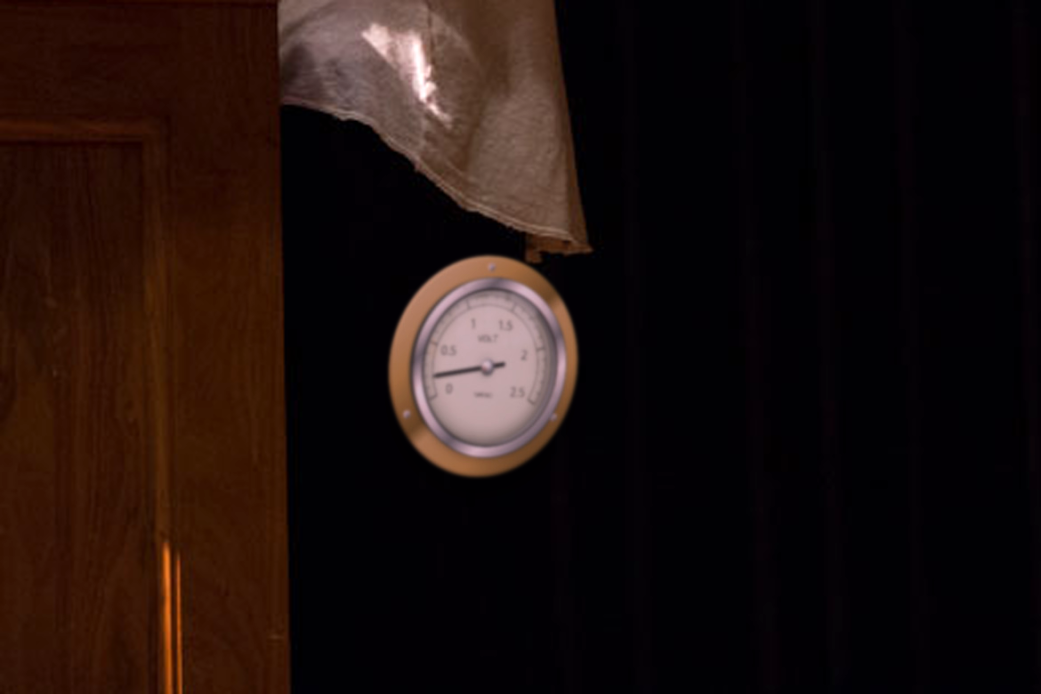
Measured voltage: 0.2 V
